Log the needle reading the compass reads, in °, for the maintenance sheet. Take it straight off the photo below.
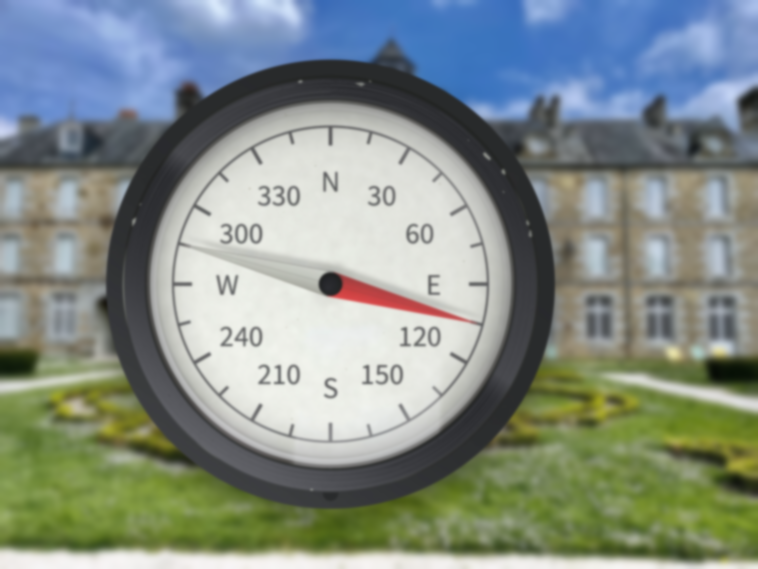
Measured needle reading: 105 °
